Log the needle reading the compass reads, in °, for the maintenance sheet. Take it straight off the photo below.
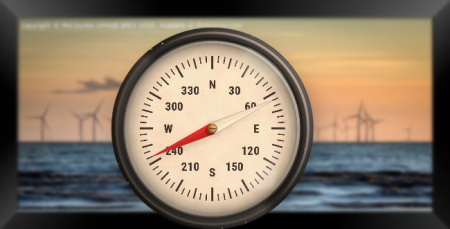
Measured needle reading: 245 °
